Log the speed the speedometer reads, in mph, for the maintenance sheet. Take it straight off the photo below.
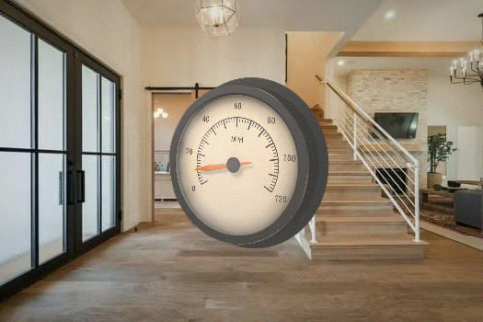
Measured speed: 10 mph
